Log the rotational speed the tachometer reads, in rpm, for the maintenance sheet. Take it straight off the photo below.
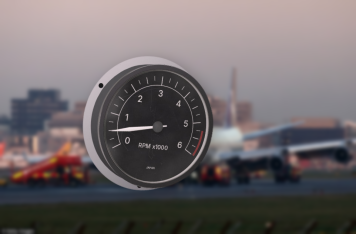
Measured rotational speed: 500 rpm
